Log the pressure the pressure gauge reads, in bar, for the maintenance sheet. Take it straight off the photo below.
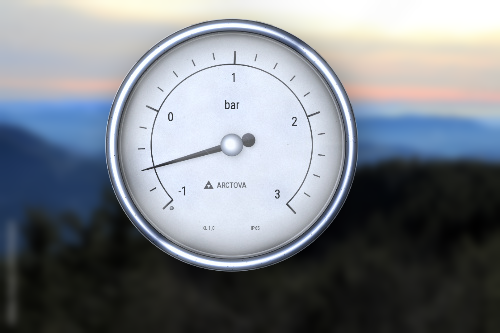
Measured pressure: -0.6 bar
